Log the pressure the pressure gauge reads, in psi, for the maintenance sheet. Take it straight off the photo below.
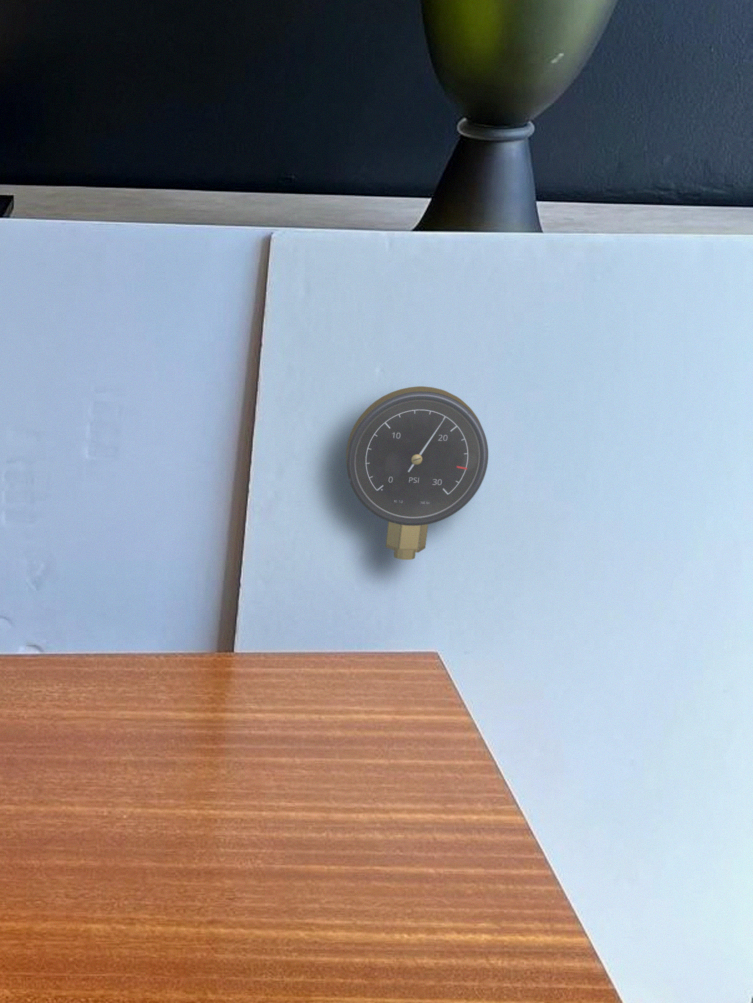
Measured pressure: 18 psi
